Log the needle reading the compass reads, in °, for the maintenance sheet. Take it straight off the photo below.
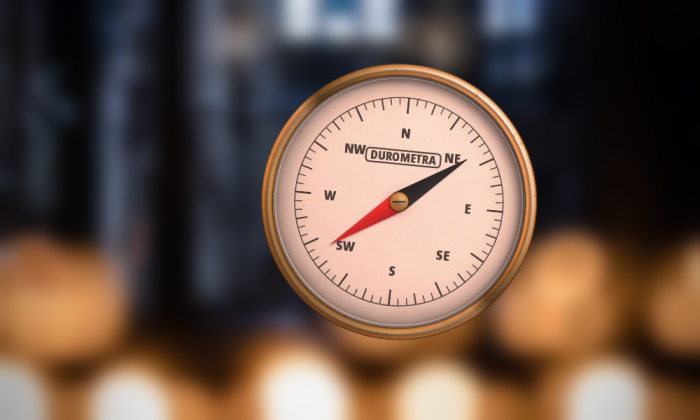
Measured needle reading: 232.5 °
